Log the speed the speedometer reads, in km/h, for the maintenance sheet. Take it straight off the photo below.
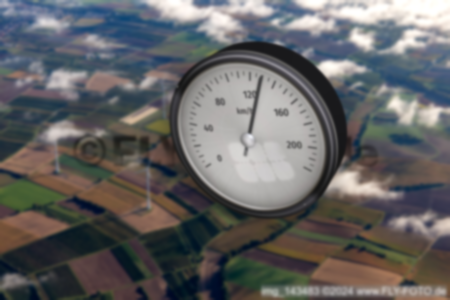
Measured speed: 130 km/h
